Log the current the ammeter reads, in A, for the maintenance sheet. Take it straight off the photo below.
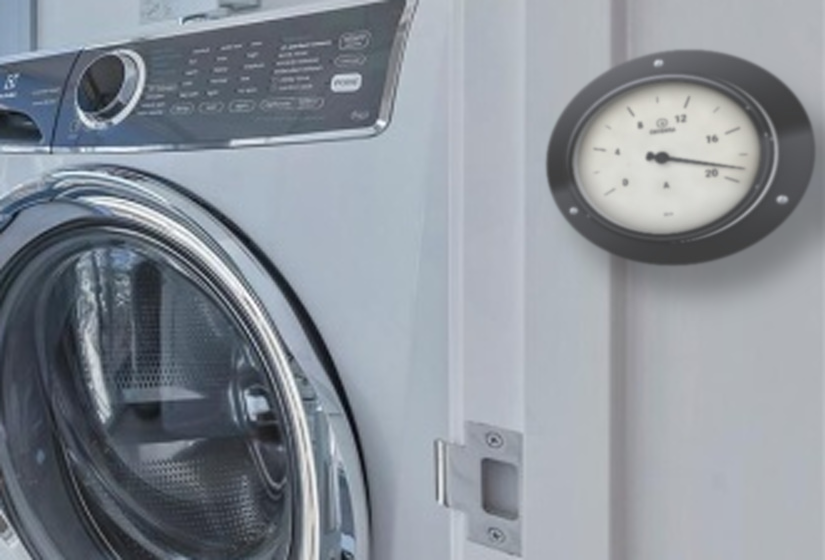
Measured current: 19 A
